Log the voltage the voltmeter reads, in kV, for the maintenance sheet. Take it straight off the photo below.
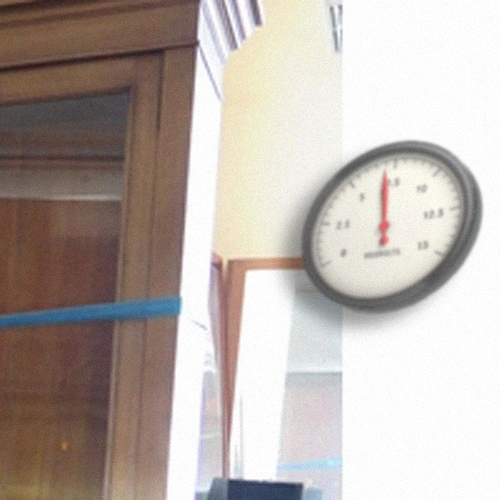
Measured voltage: 7 kV
